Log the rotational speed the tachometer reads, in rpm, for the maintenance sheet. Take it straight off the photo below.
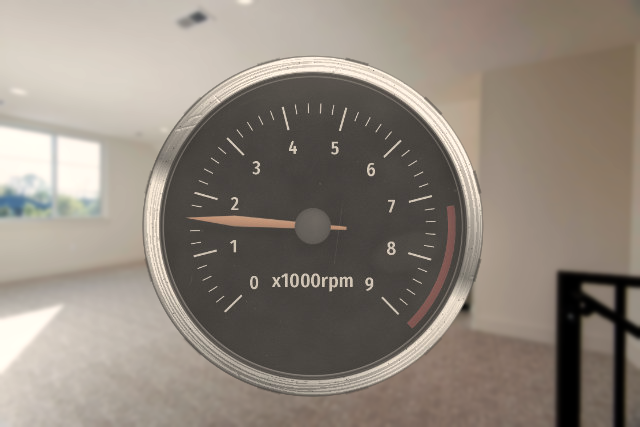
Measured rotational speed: 1600 rpm
